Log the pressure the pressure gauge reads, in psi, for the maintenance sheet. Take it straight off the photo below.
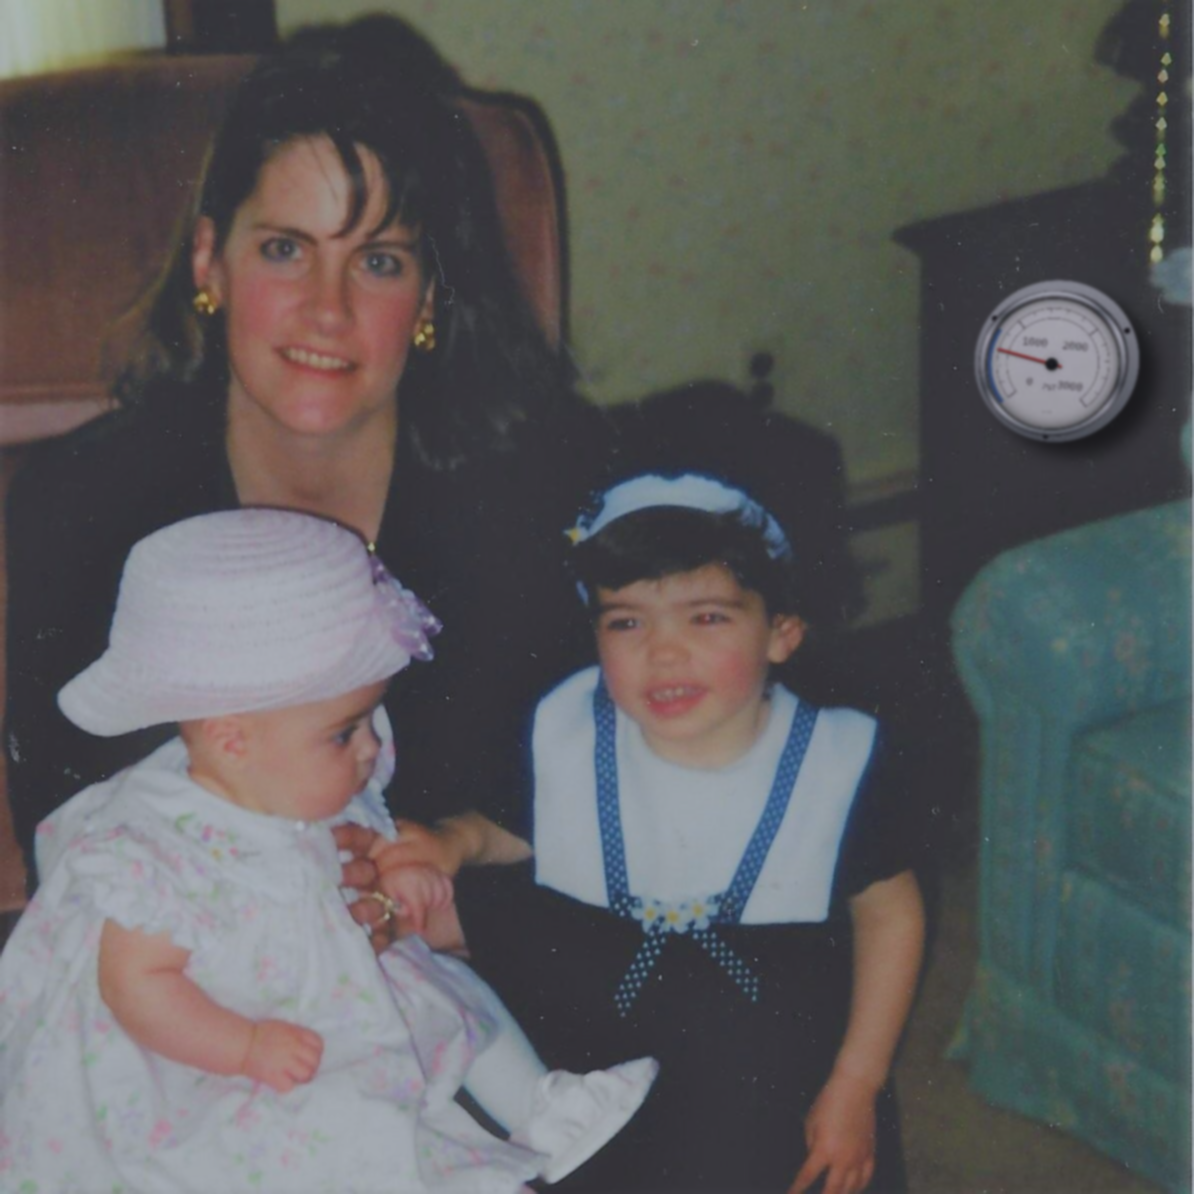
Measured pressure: 600 psi
